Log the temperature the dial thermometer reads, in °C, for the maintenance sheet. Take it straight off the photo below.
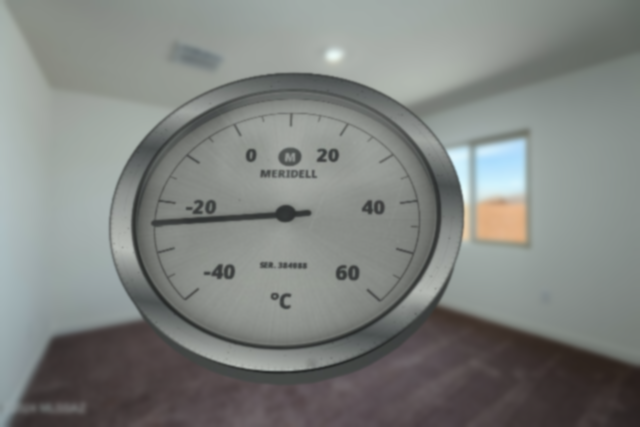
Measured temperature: -25 °C
